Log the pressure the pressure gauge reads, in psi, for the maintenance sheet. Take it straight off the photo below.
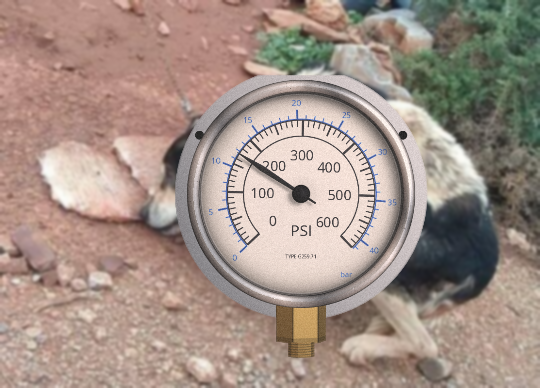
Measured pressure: 170 psi
